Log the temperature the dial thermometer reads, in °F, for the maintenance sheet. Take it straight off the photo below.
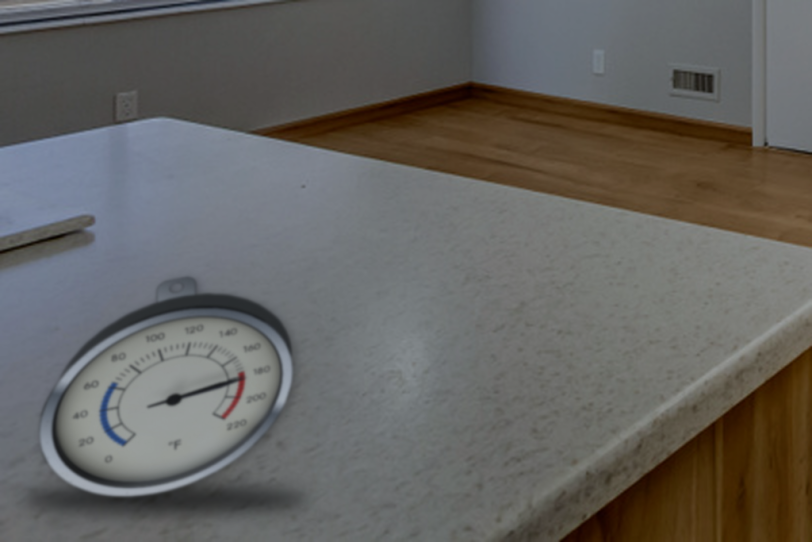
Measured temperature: 180 °F
